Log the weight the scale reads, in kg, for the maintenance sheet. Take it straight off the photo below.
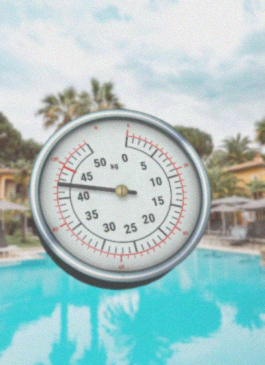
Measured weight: 42 kg
